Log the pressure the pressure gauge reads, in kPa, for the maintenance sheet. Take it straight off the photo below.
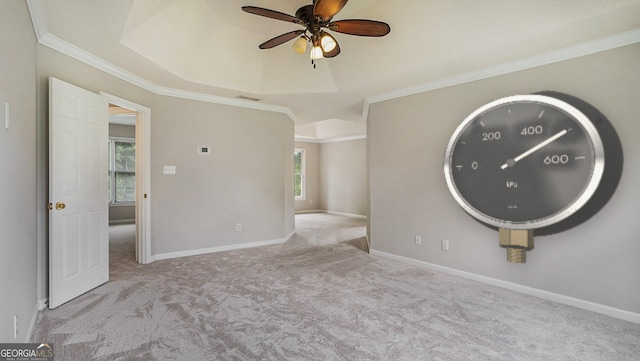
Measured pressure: 500 kPa
